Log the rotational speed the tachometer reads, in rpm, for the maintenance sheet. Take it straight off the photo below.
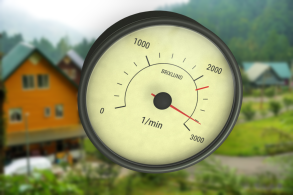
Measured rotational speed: 2800 rpm
